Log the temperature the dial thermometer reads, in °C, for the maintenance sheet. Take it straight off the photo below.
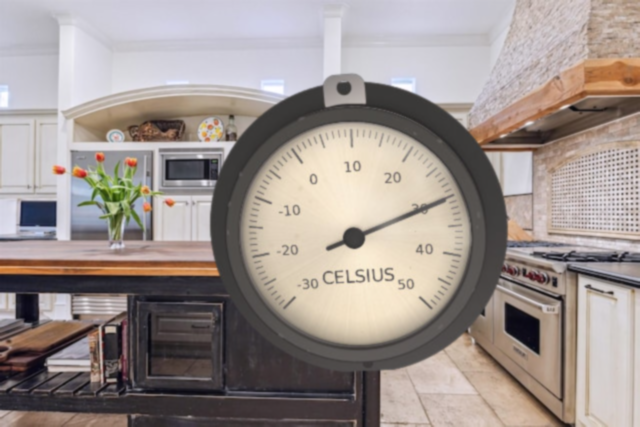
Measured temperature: 30 °C
